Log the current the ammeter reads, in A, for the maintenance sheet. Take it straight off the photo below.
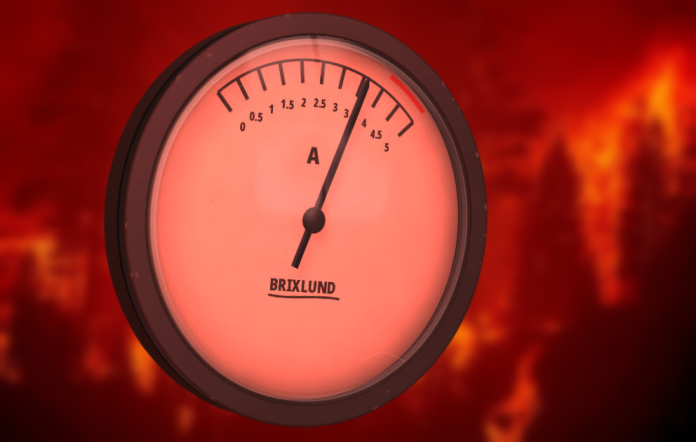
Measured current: 3.5 A
